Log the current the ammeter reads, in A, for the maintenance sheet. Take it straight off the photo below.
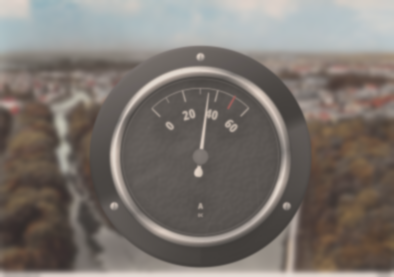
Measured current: 35 A
